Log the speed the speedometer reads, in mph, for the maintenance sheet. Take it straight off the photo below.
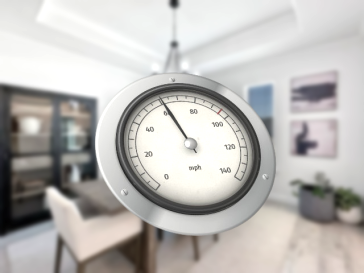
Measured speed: 60 mph
